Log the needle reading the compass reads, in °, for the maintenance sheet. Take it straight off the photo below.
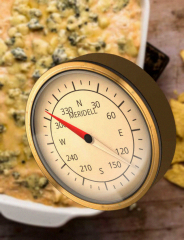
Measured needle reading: 310 °
